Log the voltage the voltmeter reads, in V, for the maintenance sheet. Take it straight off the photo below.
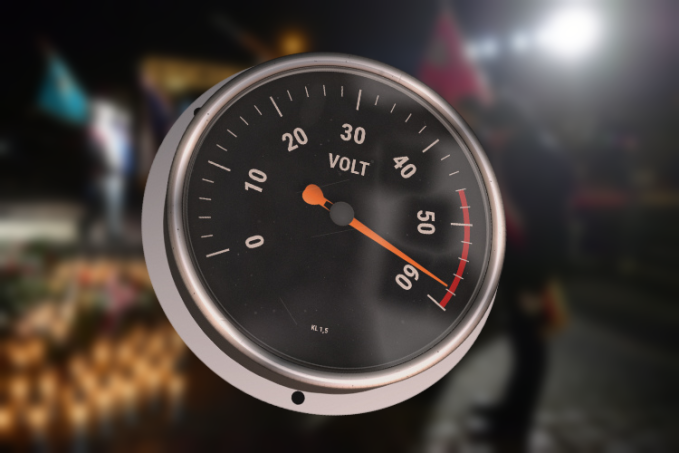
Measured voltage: 58 V
